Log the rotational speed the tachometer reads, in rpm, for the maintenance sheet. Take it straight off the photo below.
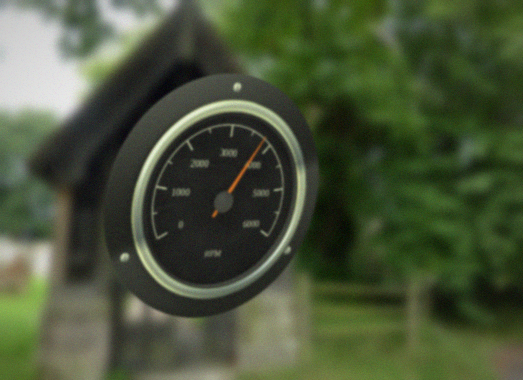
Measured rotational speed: 3750 rpm
